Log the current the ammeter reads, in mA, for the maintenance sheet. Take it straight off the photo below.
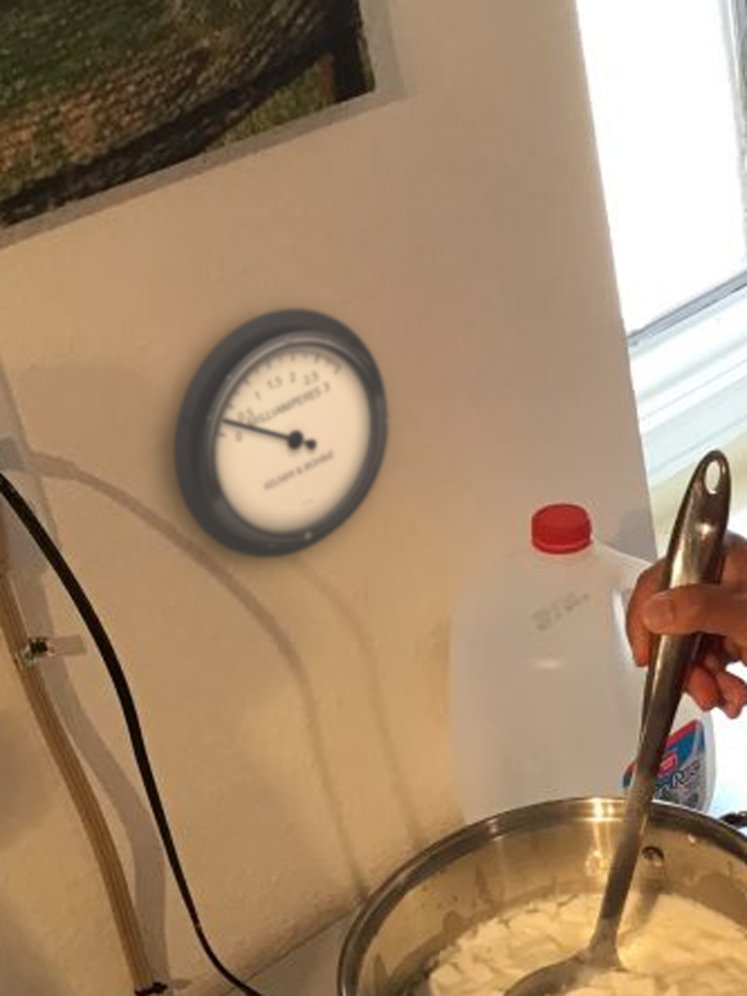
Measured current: 0.25 mA
